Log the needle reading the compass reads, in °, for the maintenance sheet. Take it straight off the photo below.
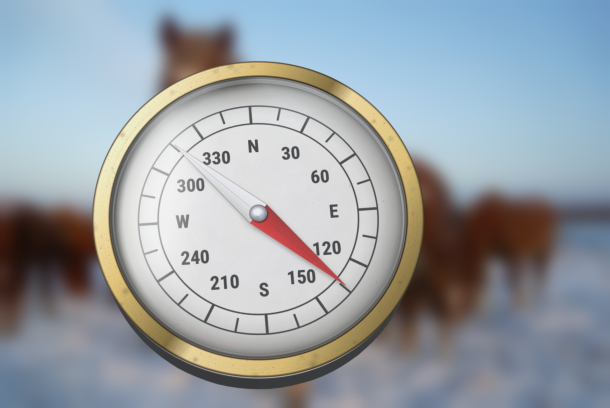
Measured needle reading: 135 °
